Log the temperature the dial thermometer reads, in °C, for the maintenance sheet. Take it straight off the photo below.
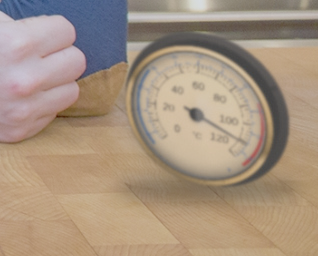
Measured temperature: 110 °C
